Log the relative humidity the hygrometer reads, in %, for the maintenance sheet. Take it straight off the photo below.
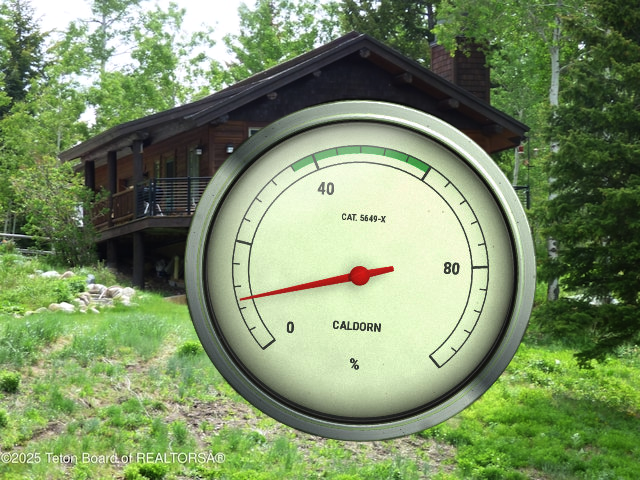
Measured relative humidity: 10 %
